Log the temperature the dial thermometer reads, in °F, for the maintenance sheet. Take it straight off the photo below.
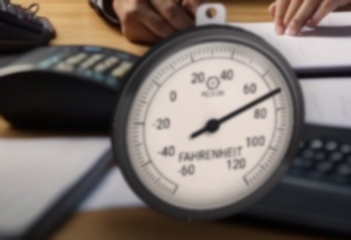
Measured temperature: 70 °F
